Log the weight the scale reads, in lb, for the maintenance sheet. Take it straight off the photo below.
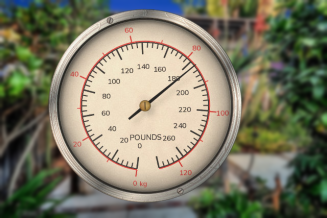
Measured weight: 184 lb
